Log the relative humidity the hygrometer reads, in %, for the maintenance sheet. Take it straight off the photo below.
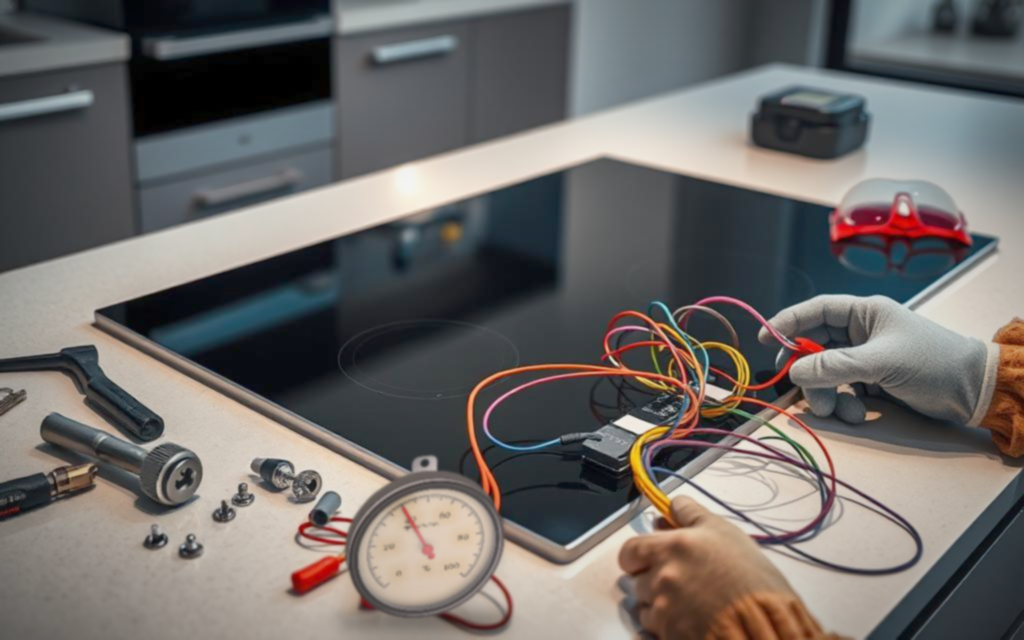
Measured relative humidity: 40 %
